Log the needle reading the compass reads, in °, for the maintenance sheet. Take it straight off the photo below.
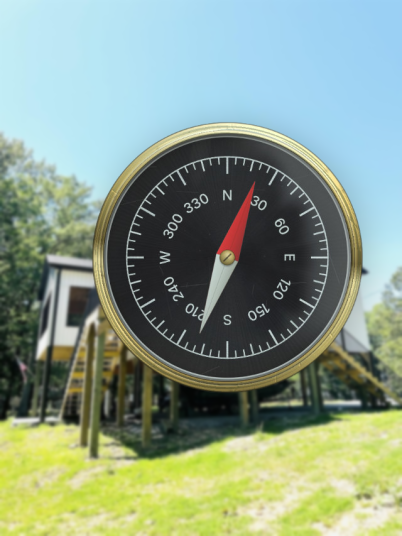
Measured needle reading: 20 °
